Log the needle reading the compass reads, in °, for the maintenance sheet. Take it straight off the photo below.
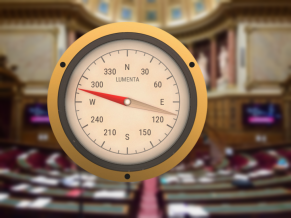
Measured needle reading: 285 °
